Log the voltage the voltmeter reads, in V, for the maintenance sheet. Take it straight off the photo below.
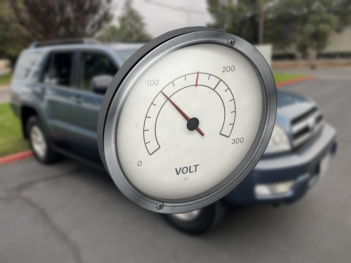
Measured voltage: 100 V
